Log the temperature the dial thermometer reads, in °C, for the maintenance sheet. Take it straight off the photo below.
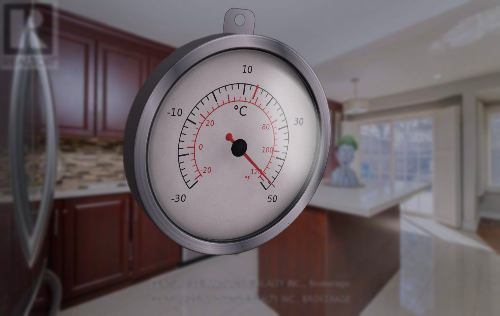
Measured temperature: 48 °C
